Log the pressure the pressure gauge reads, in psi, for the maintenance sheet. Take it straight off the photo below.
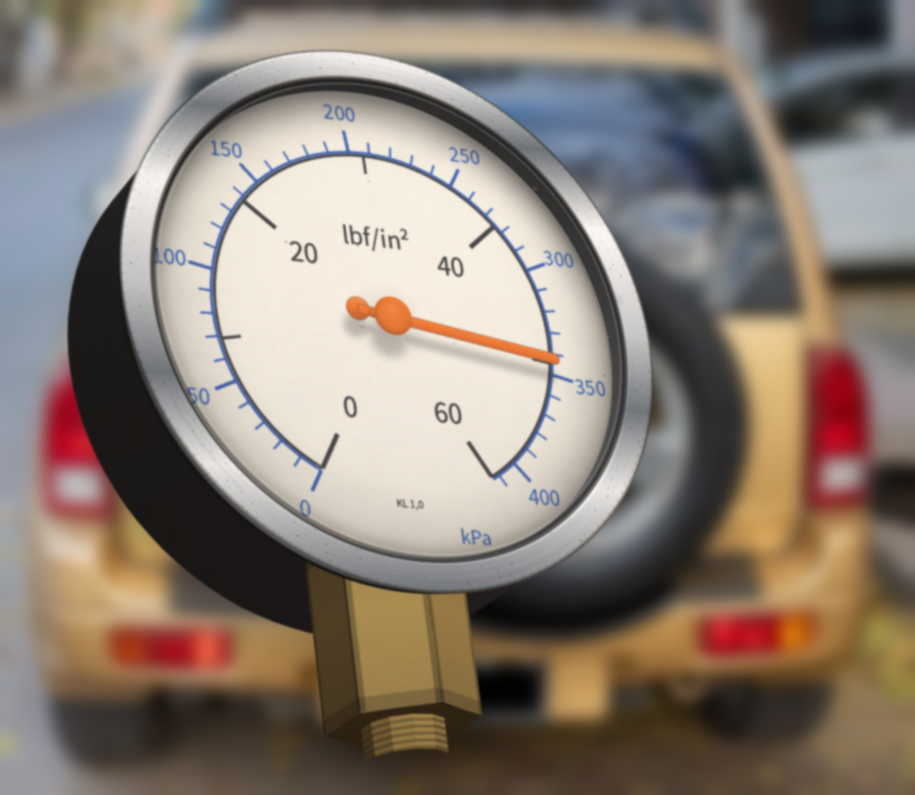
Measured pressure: 50 psi
